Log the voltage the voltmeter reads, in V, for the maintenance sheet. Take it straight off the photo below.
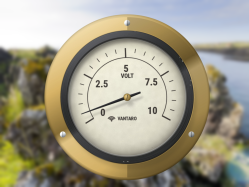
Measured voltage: 0.5 V
